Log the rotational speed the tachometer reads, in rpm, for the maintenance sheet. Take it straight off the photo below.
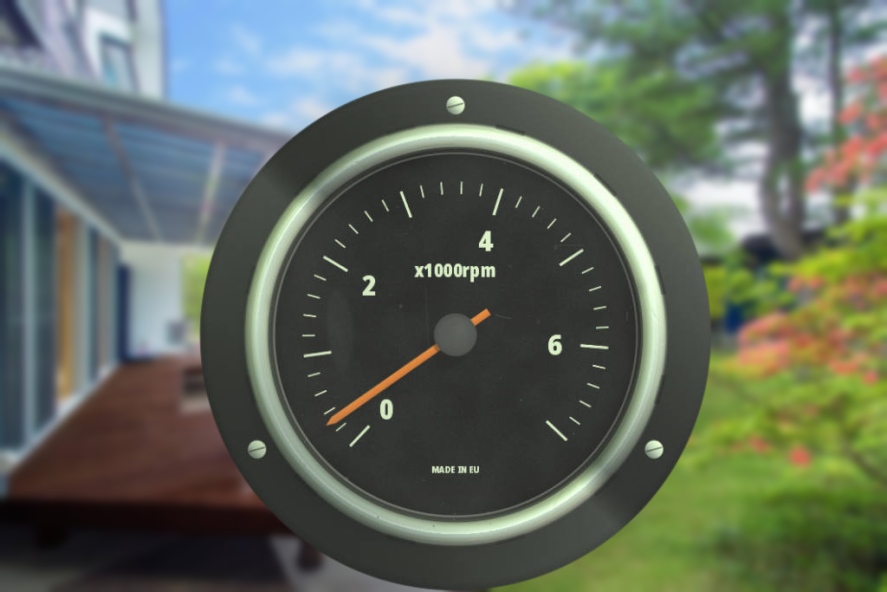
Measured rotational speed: 300 rpm
